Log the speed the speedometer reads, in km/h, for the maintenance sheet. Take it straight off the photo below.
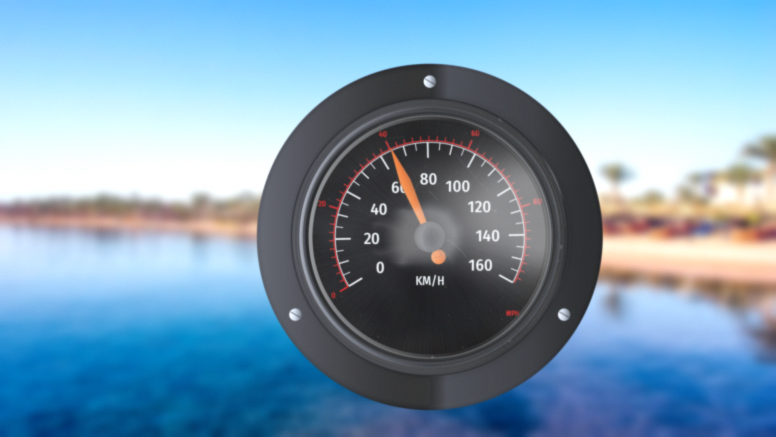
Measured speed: 65 km/h
